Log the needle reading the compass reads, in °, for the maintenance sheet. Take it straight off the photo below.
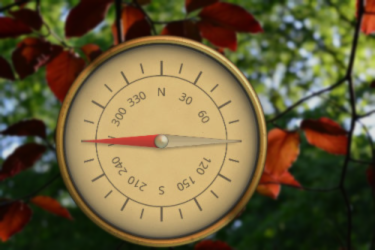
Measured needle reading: 270 °
